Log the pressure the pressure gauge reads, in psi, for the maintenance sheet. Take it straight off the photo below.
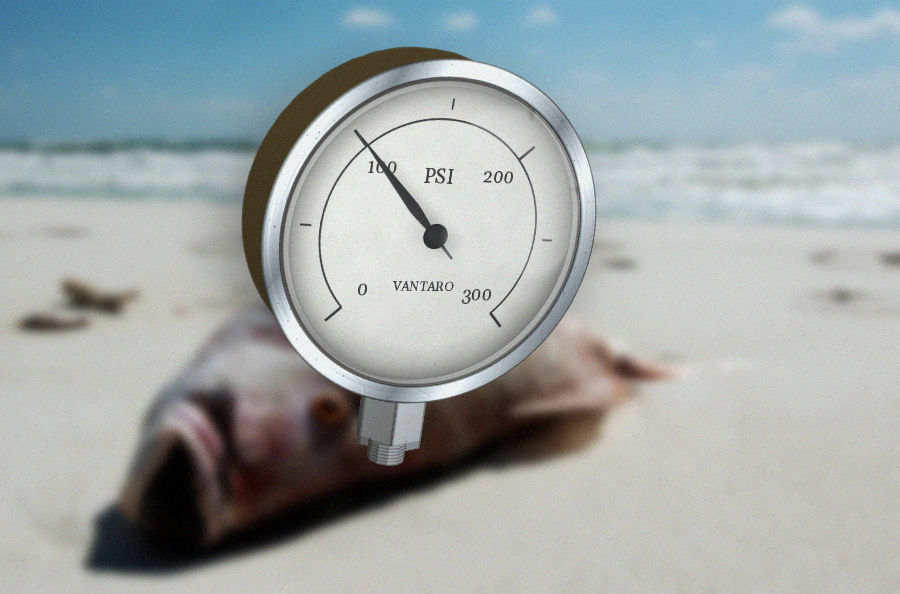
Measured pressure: 100 psi
